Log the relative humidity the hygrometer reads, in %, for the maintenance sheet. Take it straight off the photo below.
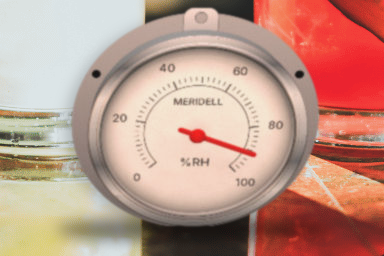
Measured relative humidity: 90 %
